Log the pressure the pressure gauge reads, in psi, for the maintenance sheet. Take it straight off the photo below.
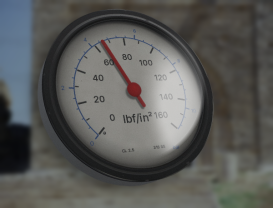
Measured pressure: 65 psi
